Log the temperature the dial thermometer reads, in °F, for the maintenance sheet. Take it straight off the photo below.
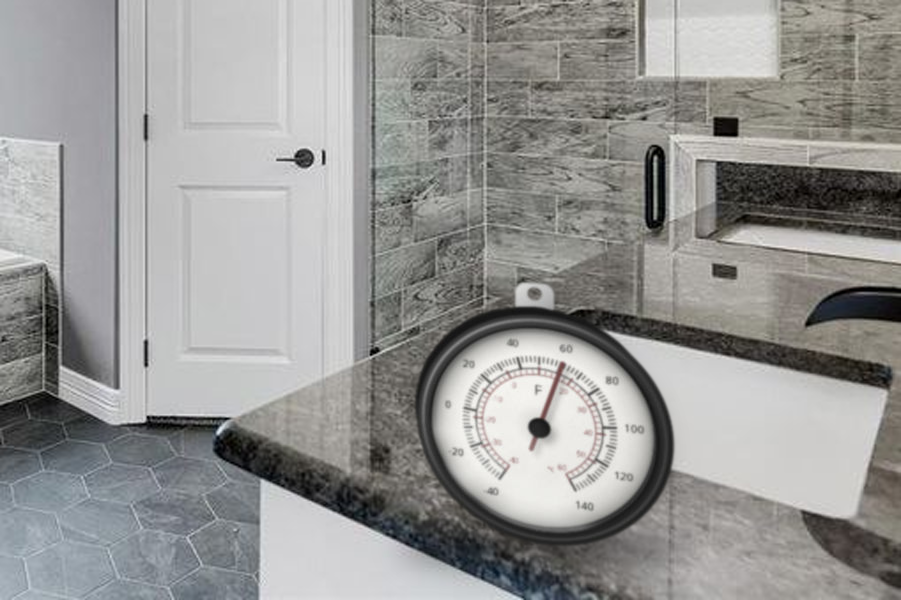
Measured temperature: 60 °F
